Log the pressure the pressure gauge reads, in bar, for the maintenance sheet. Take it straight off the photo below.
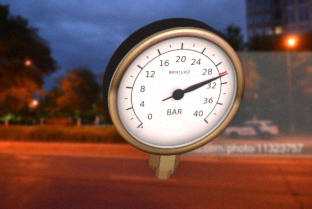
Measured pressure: 30 bar
